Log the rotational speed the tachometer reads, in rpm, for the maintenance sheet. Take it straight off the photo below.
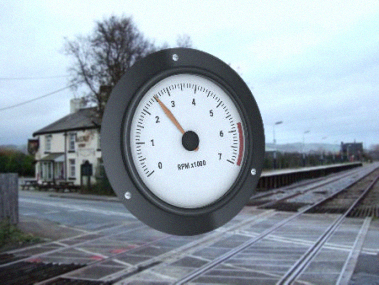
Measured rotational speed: 2500 rpm
